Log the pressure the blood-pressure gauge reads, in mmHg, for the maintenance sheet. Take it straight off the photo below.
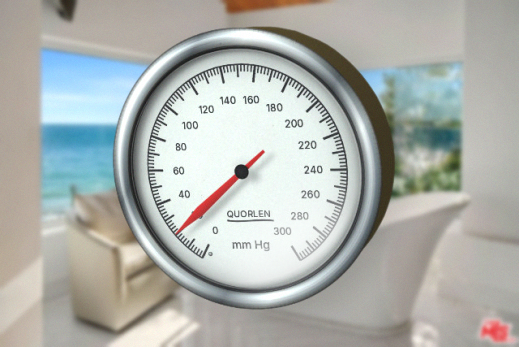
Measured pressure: 20 mmHg
